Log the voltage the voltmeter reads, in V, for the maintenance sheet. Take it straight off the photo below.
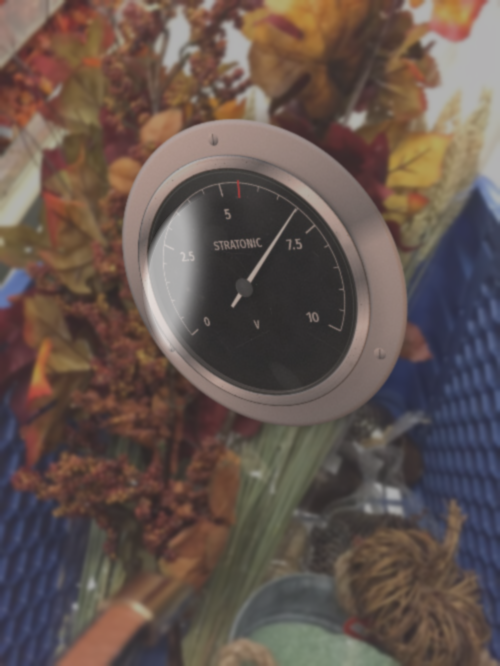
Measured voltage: 7 V
